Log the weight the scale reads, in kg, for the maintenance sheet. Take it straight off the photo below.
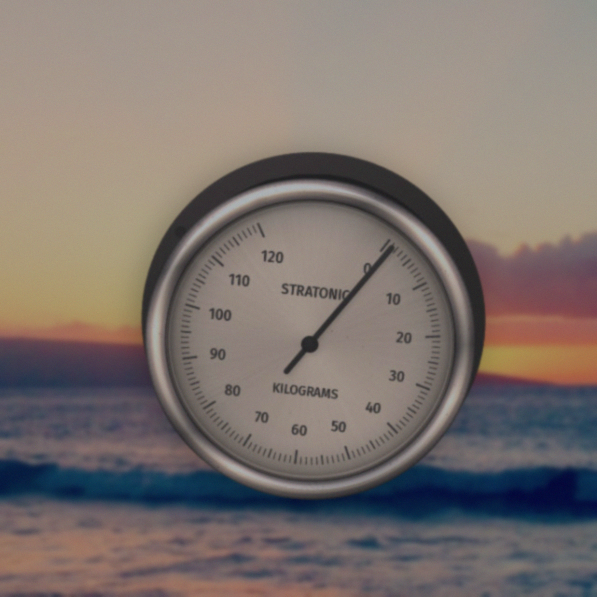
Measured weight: 1 kg
